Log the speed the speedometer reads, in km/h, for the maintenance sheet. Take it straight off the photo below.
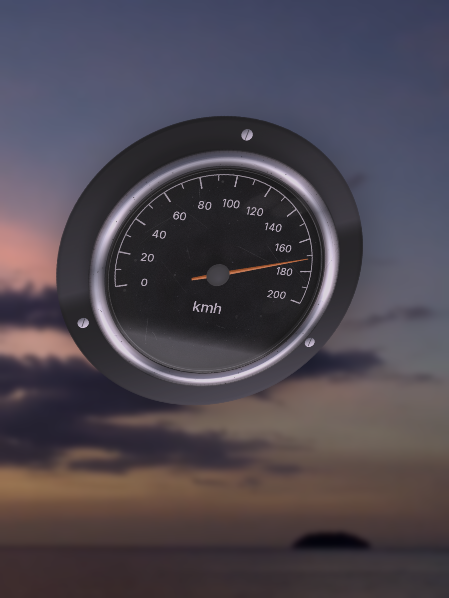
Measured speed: 170 km/h
